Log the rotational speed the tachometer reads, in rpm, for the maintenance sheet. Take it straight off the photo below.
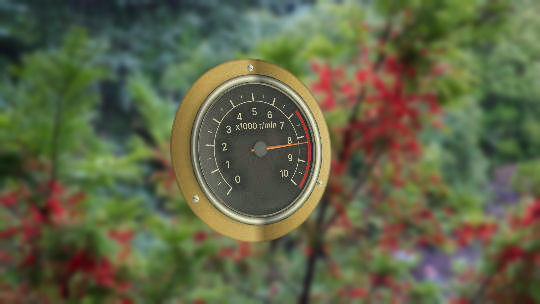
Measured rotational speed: 8250 rpm
